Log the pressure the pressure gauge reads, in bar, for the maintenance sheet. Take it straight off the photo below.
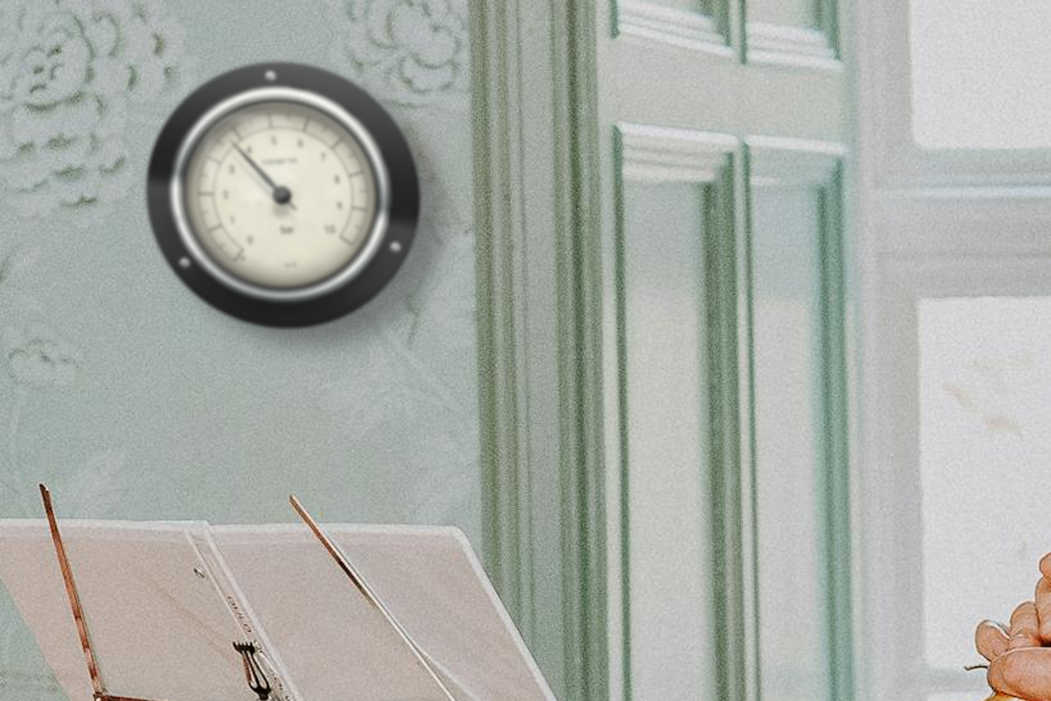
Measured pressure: 3.75 bar
